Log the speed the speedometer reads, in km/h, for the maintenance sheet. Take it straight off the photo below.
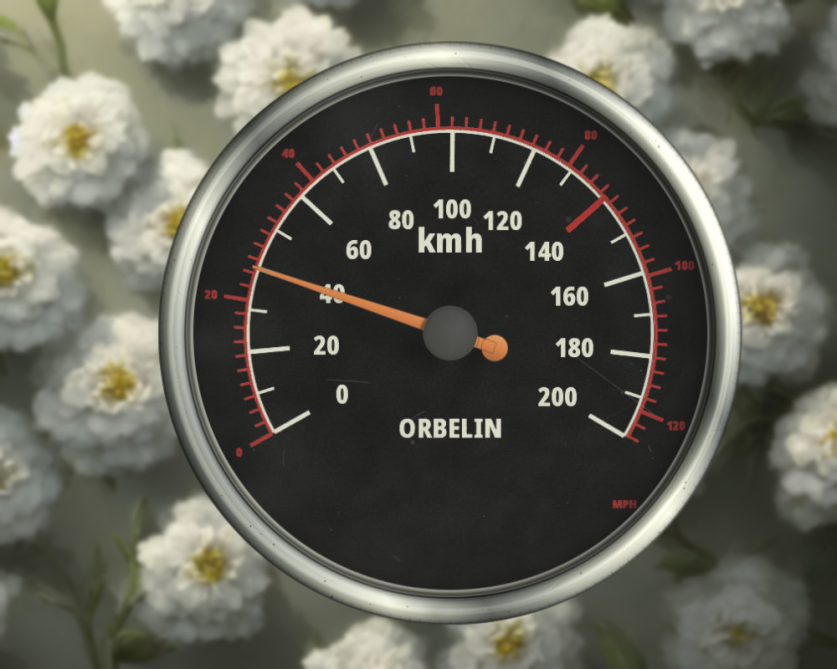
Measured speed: 40 km/h
